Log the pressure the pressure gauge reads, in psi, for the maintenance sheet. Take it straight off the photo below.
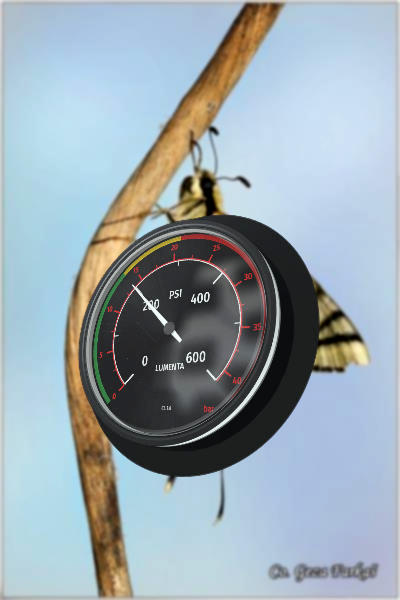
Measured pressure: 200 psi
